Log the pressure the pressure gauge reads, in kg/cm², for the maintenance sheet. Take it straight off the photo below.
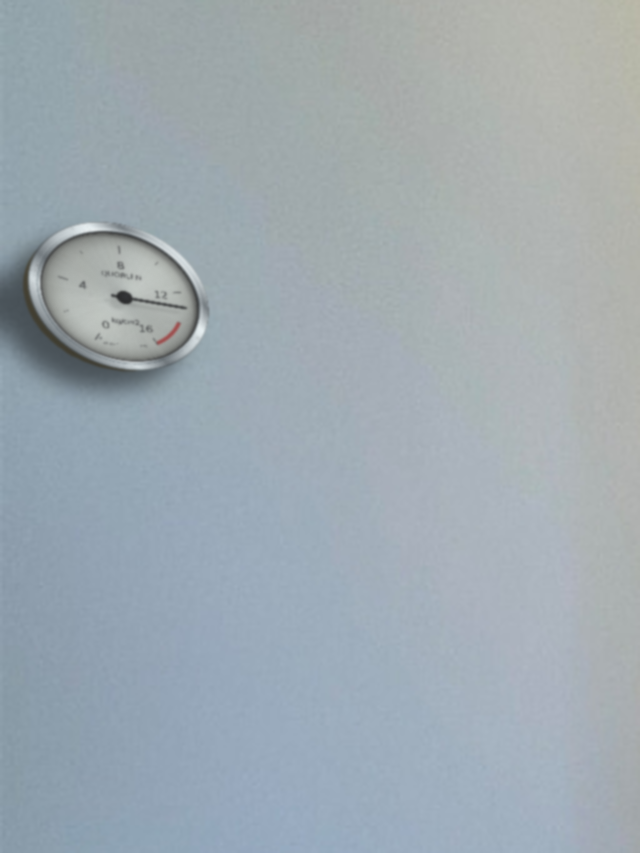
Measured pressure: 13 kg/cm²
